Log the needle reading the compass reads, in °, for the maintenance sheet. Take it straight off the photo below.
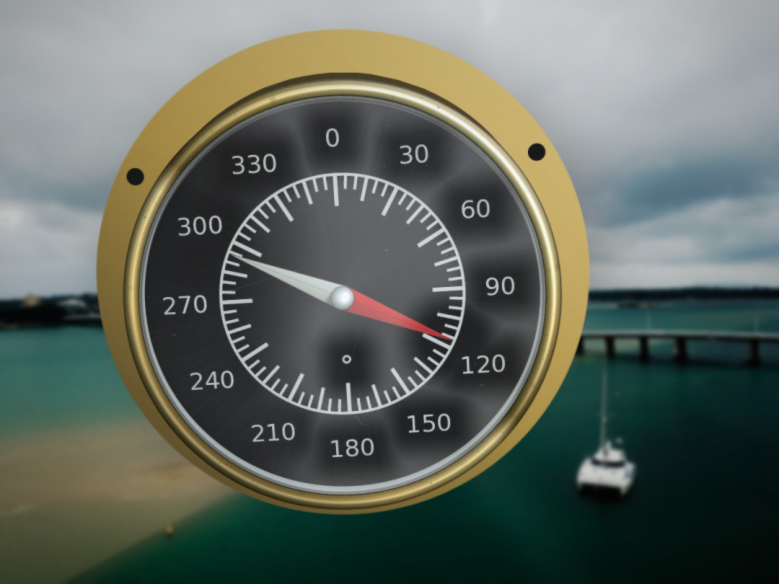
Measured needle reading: 115 °
